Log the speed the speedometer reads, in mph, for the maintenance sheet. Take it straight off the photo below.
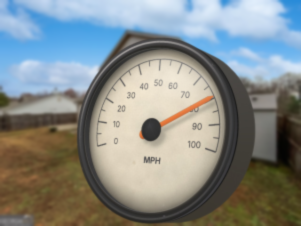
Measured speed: 80 mph
